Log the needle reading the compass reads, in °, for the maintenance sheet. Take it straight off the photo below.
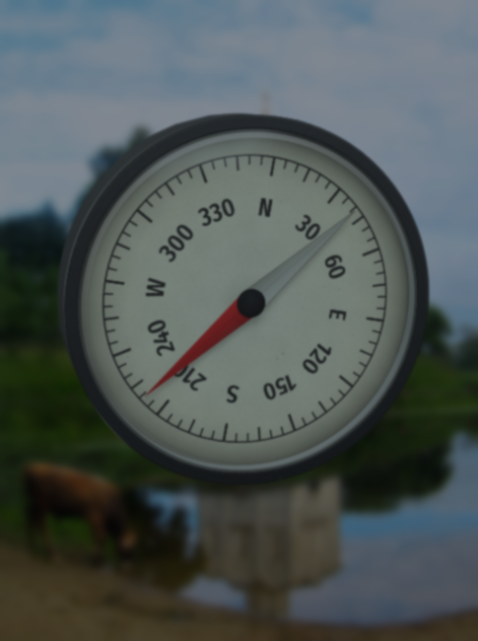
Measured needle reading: 220 °
